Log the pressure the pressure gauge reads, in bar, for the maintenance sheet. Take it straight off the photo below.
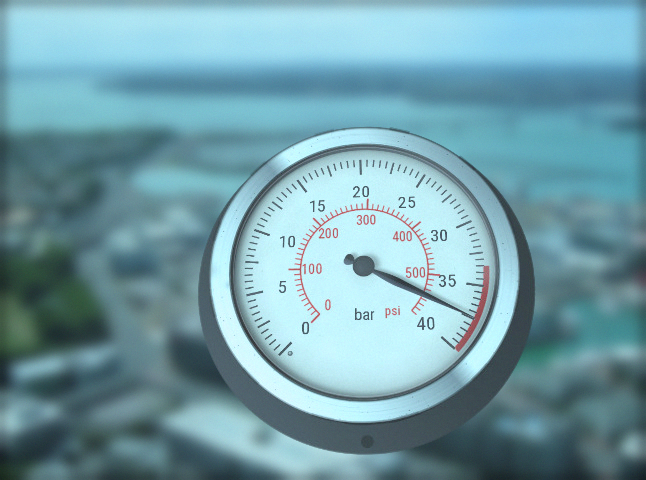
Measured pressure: 37.5 bar
